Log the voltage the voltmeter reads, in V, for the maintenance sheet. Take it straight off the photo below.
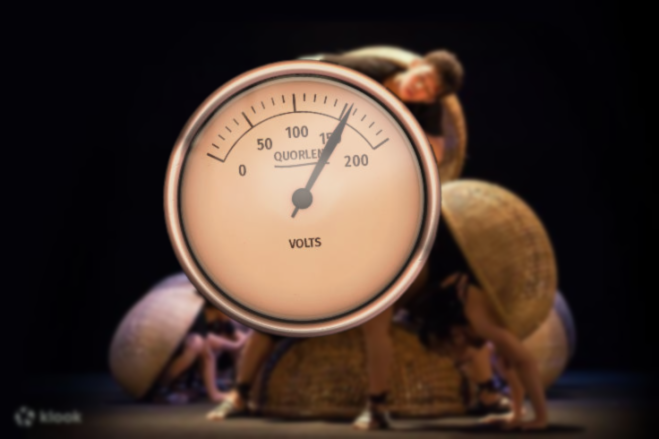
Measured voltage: 155 V
